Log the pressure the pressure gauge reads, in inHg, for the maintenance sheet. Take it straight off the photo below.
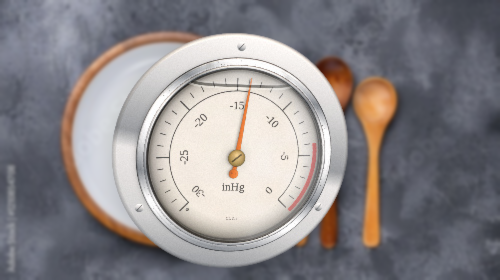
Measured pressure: -14 inHg
